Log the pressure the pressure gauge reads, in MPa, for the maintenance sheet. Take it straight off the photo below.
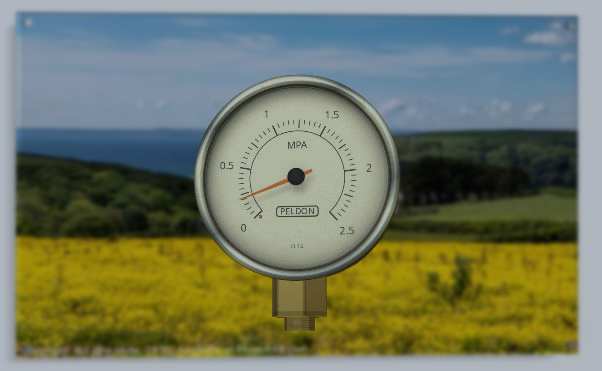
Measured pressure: 0.2 MPa
